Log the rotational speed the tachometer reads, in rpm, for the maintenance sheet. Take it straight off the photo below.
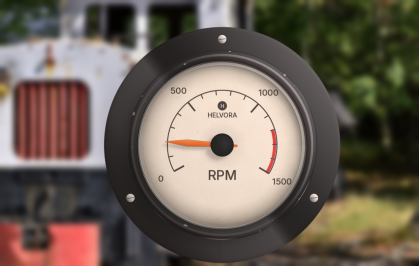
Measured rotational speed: 200 rpm
